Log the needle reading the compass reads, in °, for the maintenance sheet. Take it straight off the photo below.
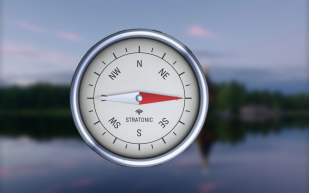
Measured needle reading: 90 °
